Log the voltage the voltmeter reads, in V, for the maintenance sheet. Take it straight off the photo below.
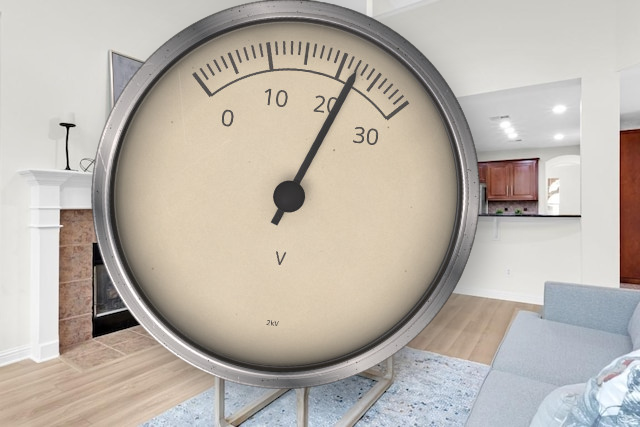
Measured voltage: 22 V
